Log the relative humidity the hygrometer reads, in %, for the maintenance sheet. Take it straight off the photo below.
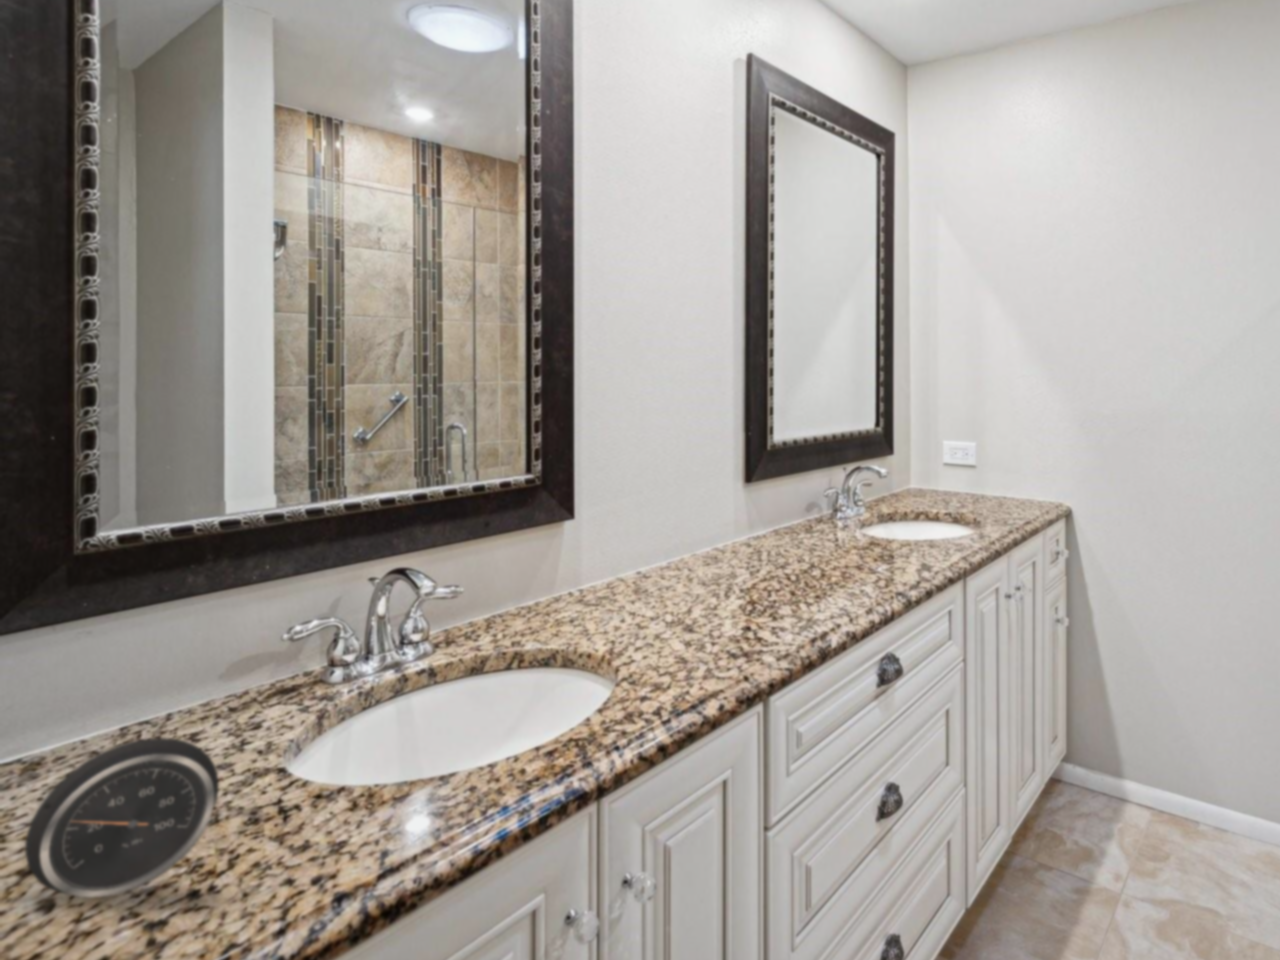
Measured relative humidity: 24 %
